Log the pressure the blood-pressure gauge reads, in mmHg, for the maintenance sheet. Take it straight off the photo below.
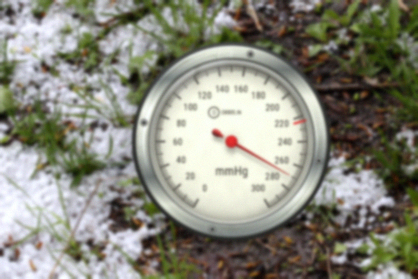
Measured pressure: 270 mmHg
